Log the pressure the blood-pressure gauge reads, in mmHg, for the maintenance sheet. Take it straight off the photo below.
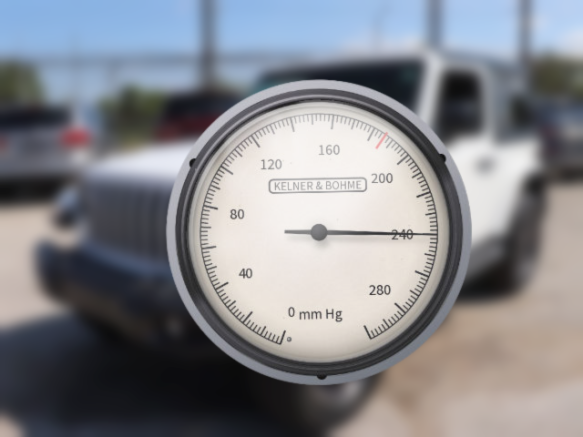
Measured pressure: 240 mmHg
